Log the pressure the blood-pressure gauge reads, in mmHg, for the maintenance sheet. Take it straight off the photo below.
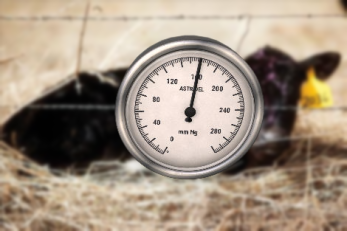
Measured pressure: 160 mmHg
